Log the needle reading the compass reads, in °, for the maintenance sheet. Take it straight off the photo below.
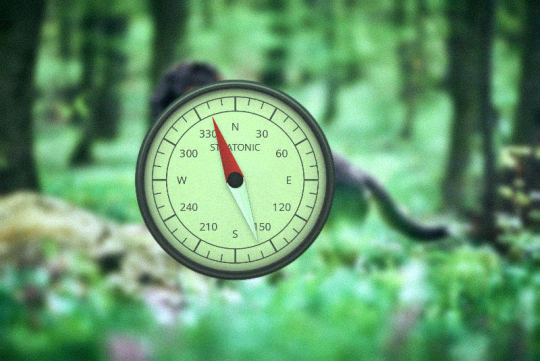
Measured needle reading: 340 °
